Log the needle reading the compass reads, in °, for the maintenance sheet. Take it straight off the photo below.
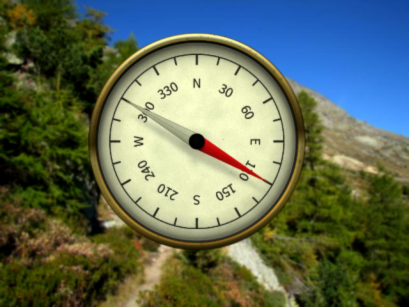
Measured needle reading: 120 °
